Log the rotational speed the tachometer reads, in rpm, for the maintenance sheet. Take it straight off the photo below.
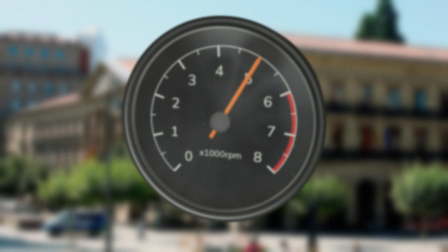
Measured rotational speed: 5000 rpm
